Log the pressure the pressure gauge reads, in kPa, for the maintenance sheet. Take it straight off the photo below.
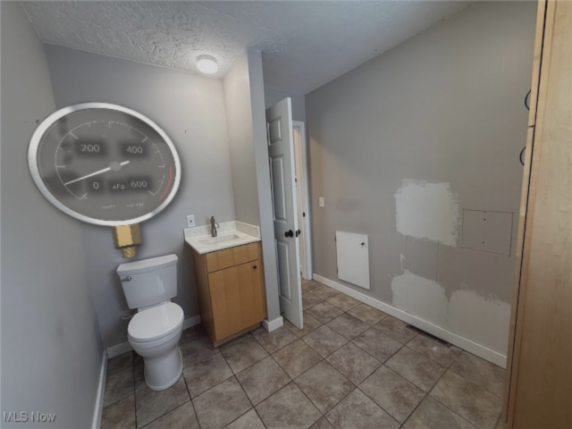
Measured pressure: 50 kPa
